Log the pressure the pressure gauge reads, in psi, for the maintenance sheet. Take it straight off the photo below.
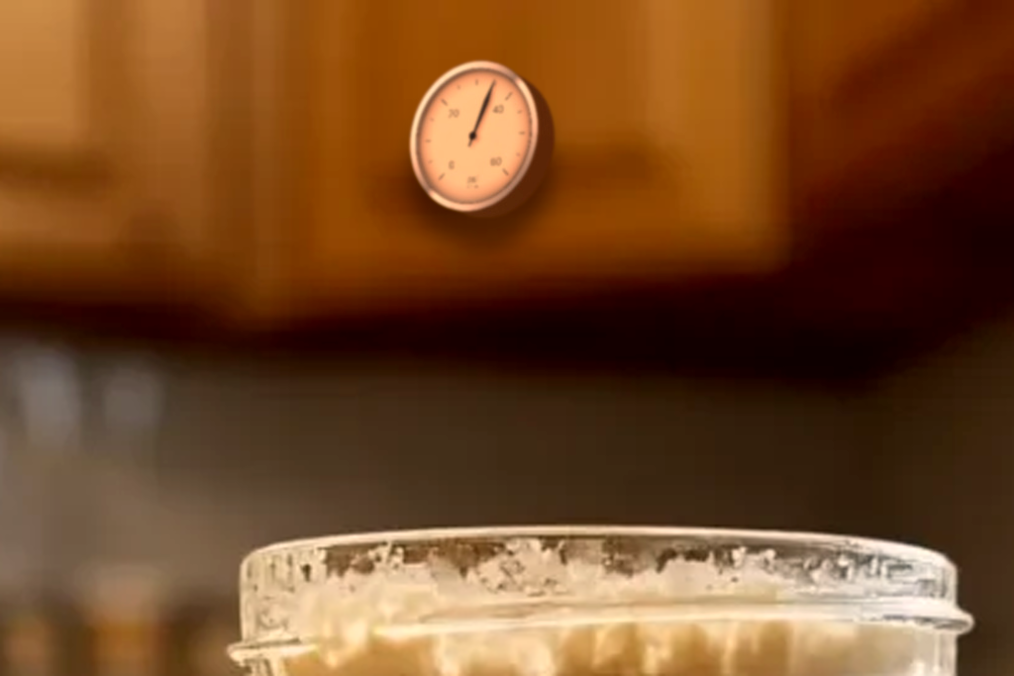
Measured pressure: 35 psi
